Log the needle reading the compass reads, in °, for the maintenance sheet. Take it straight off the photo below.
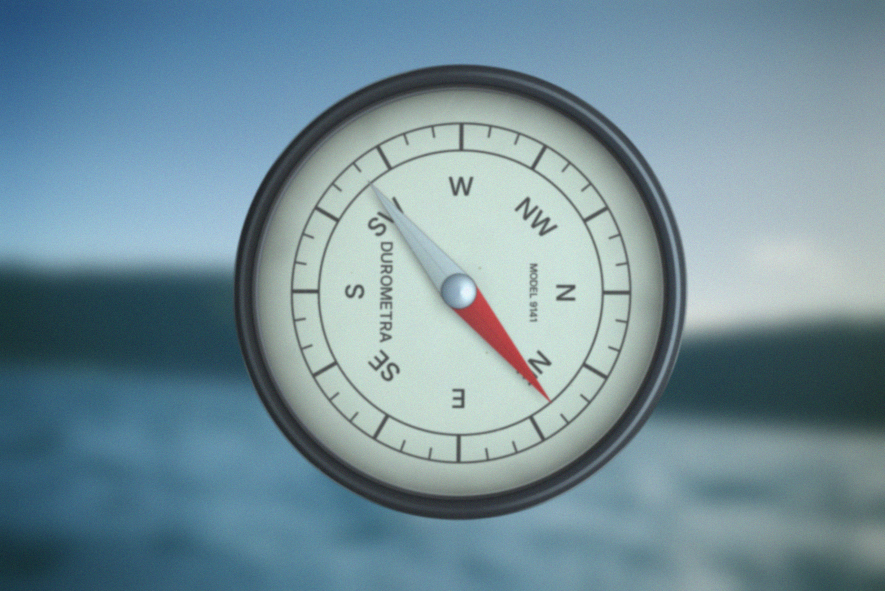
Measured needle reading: 50 °
